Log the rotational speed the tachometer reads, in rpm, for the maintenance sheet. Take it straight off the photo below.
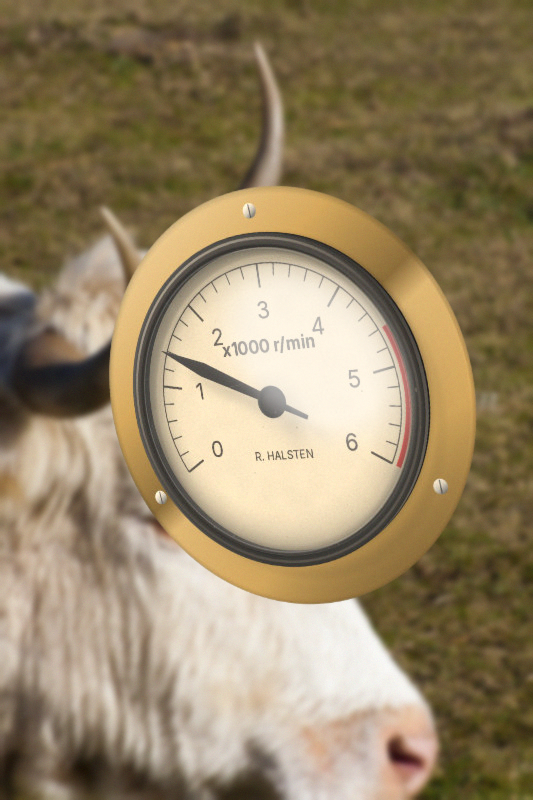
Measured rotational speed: 1400 rpm
